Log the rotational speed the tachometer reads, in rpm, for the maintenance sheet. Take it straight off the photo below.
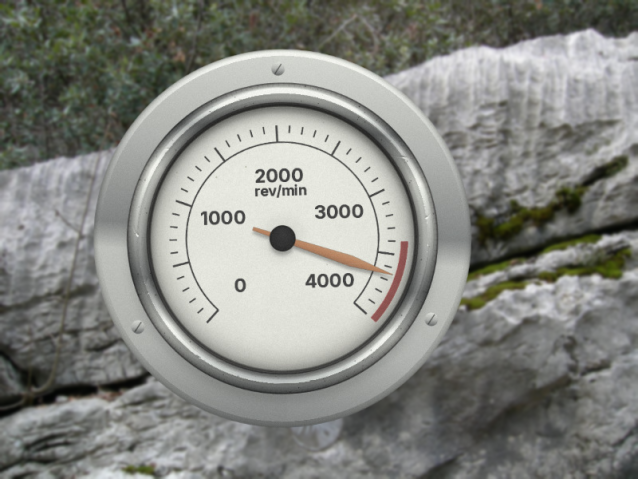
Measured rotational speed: 3650 rpm
